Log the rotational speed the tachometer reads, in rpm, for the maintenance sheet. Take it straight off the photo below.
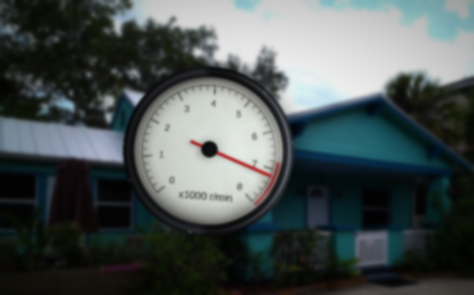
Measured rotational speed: 7200 rpm
